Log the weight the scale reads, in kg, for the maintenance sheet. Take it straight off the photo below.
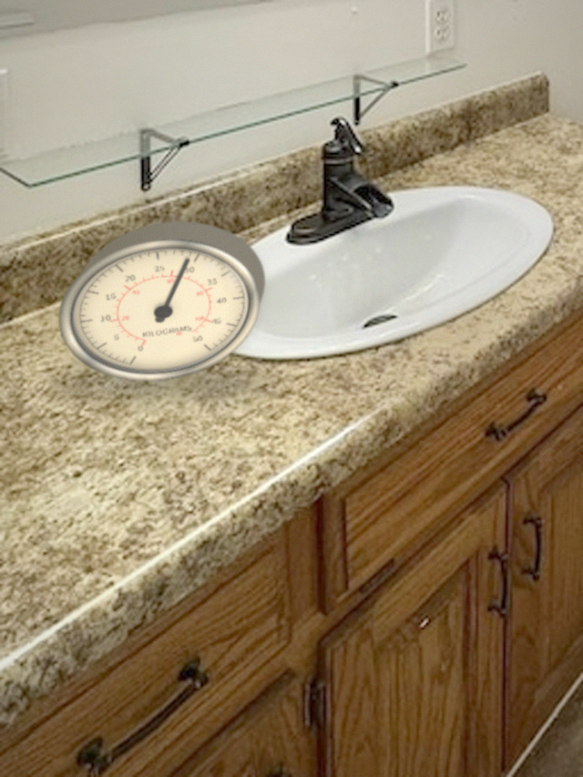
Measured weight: 29 kg
